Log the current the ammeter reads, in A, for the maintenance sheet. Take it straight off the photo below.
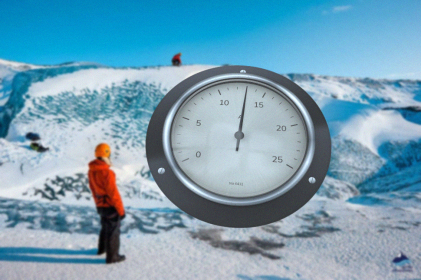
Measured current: 13 A
